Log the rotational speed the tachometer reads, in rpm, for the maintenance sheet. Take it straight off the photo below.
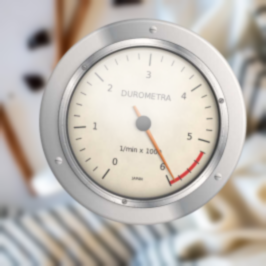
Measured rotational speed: 5900 rpm
